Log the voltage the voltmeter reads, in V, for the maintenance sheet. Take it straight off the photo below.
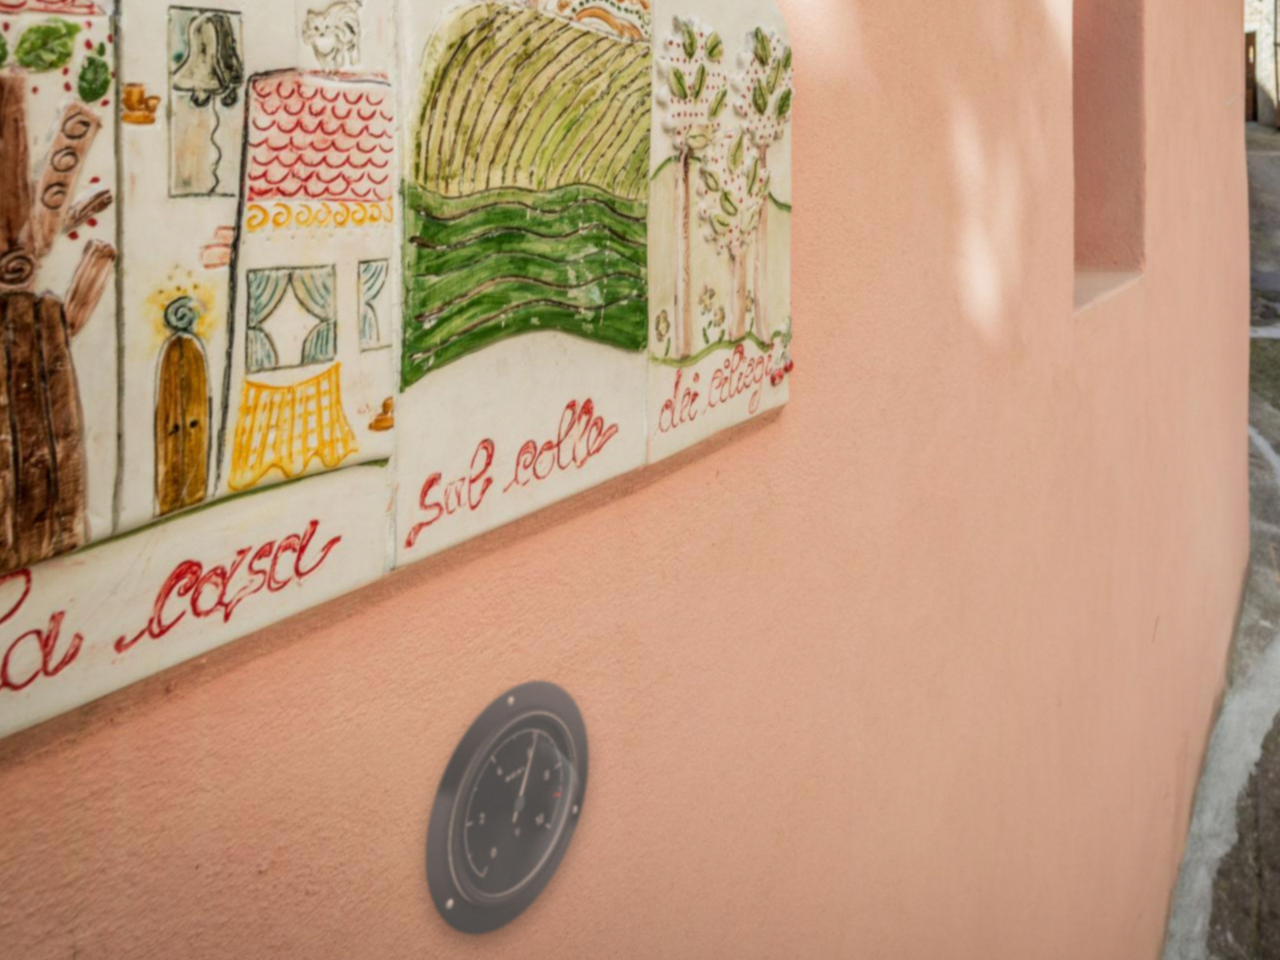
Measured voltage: 6 V
